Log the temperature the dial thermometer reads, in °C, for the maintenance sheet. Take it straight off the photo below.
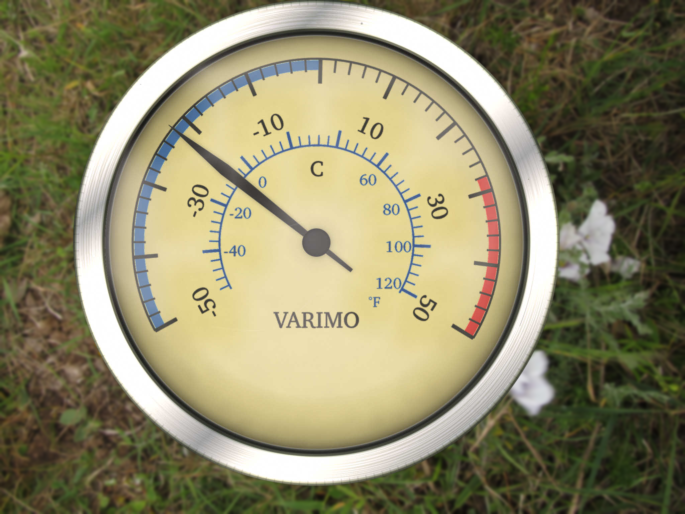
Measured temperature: -22 °C
